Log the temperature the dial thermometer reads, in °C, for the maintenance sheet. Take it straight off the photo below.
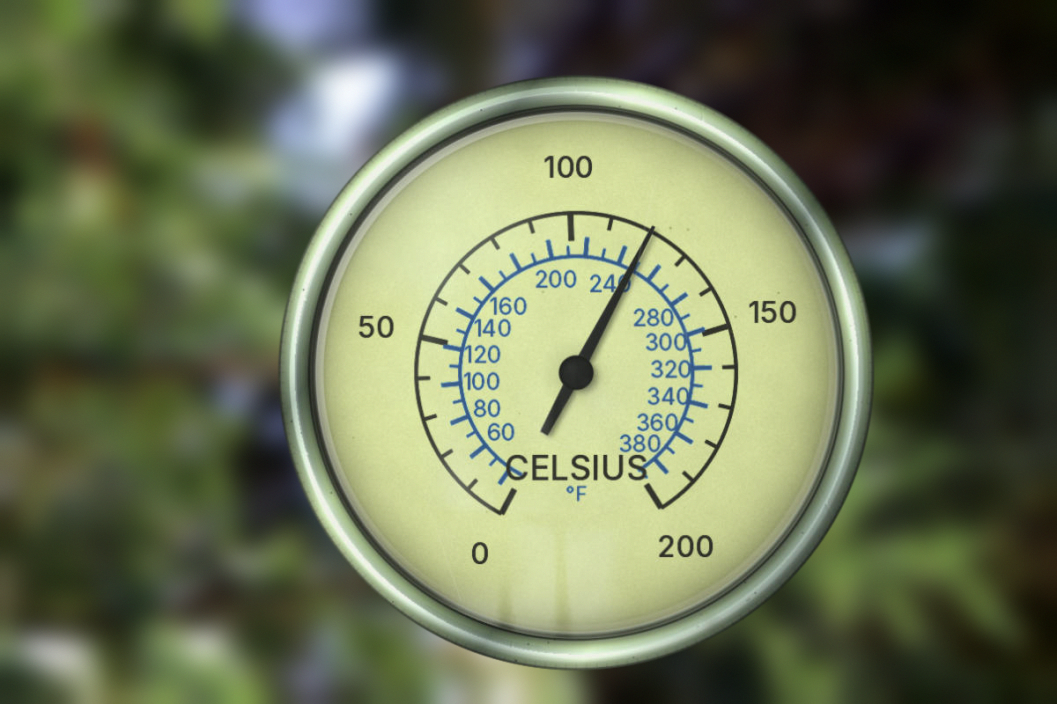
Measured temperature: 120 °C
